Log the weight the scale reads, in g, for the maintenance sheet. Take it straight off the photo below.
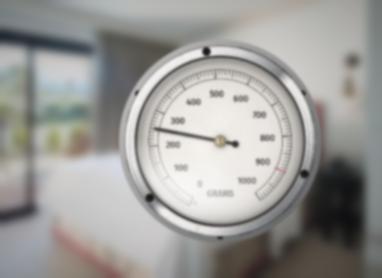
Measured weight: 250 g
